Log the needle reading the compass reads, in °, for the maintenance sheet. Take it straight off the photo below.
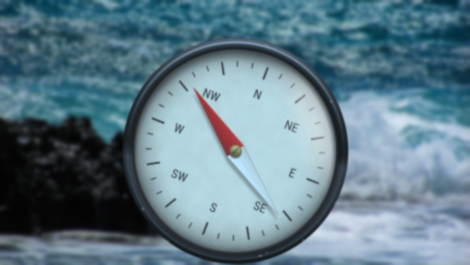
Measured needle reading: 305 °
